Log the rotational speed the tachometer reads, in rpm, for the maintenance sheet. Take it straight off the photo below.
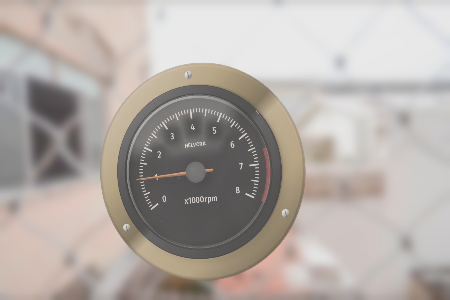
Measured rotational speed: 1000 rpm
